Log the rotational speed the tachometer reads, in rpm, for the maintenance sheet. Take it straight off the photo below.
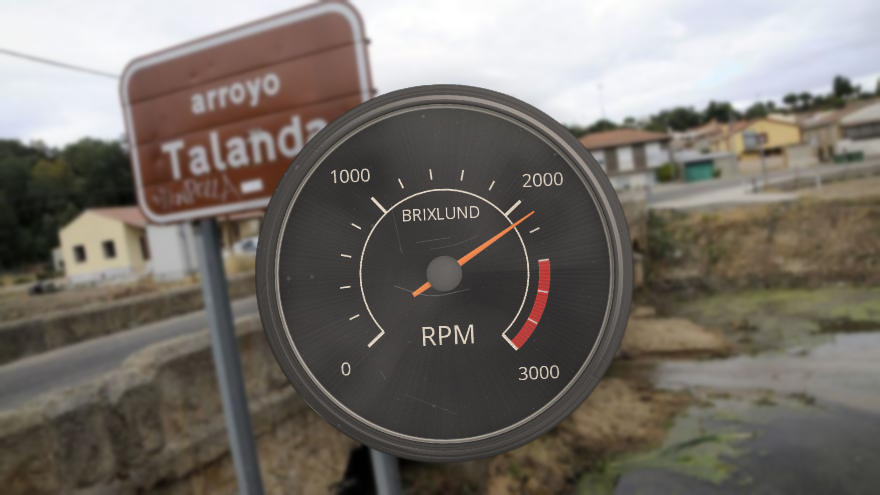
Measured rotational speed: 2100 rpm
